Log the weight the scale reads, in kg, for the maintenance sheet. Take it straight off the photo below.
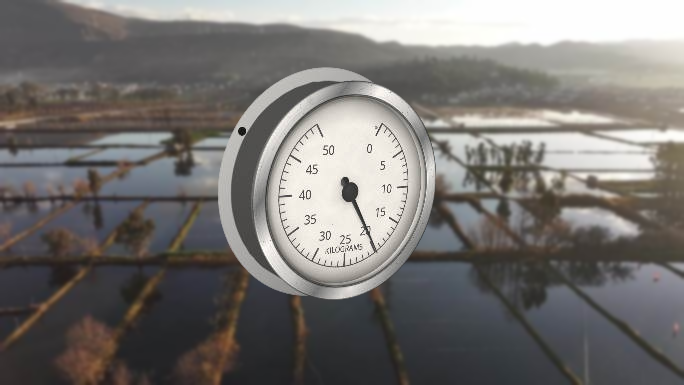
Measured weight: 20 kg
